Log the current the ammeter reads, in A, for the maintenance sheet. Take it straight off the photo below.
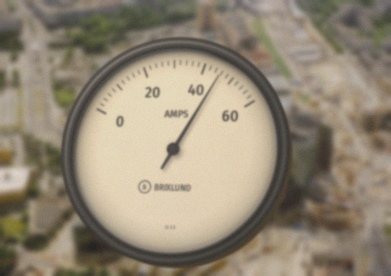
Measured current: 46 A
